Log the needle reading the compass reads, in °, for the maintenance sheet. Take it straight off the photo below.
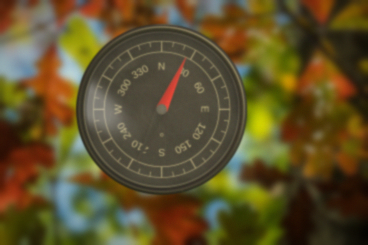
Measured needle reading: 25 °
